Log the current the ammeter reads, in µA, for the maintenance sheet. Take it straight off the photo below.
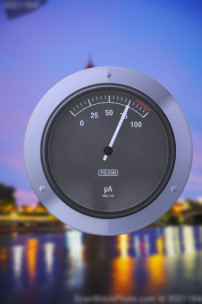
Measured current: 75 µA
